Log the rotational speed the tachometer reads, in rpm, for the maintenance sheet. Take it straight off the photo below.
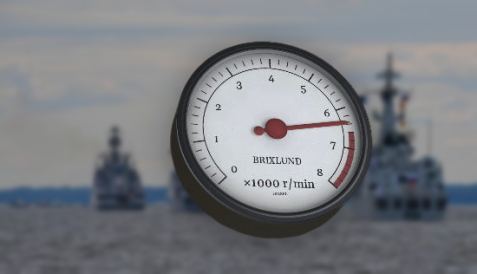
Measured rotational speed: 6400 rpm
